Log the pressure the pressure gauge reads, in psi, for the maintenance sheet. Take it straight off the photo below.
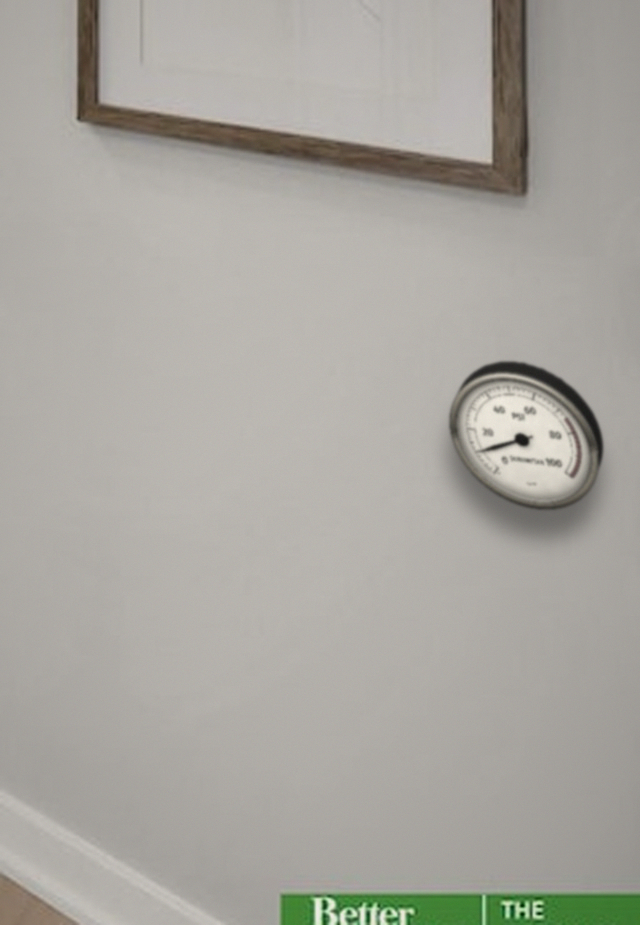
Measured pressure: 10 psi
